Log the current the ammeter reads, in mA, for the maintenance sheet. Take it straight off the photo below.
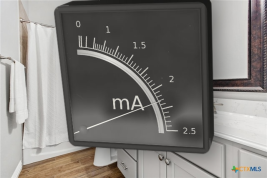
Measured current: 2.15 mA
